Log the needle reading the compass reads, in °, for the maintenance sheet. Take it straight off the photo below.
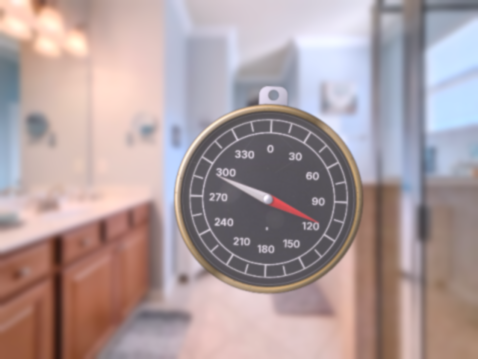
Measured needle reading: 112.5 °
